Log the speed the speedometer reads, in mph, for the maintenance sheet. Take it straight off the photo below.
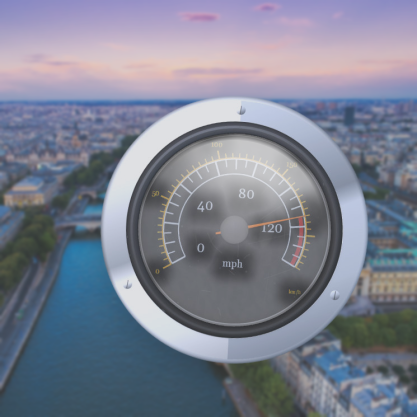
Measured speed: 115 mph
